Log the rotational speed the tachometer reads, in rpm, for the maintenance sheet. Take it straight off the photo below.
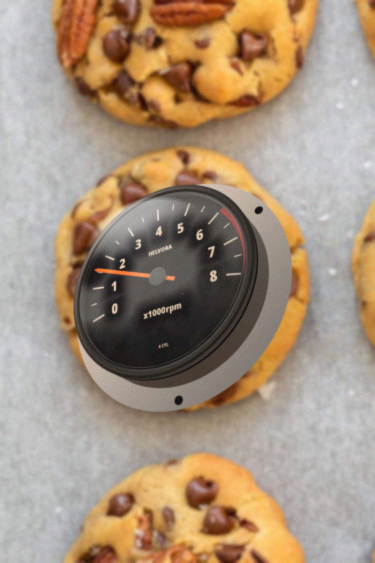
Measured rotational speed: 1500 rpm
